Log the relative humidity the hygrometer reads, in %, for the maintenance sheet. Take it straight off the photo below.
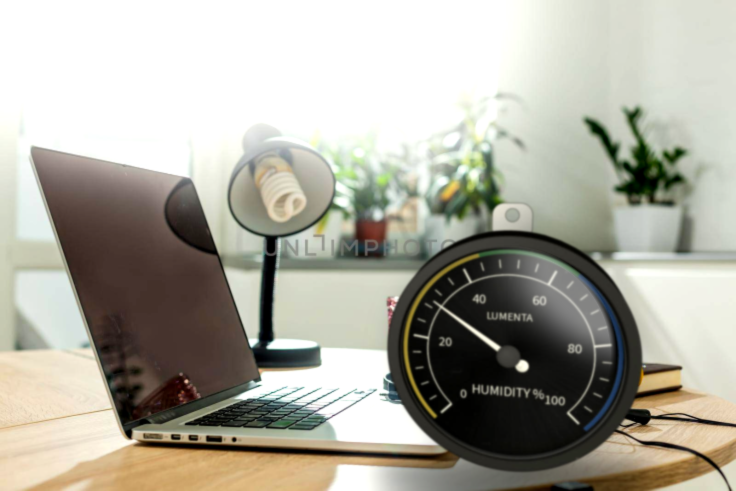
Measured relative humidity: 30 %
